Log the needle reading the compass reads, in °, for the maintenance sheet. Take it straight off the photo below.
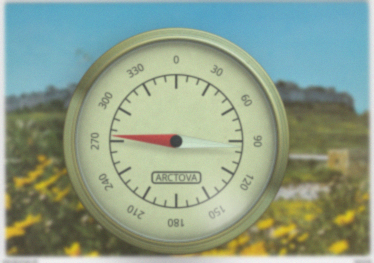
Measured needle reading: 275 °
